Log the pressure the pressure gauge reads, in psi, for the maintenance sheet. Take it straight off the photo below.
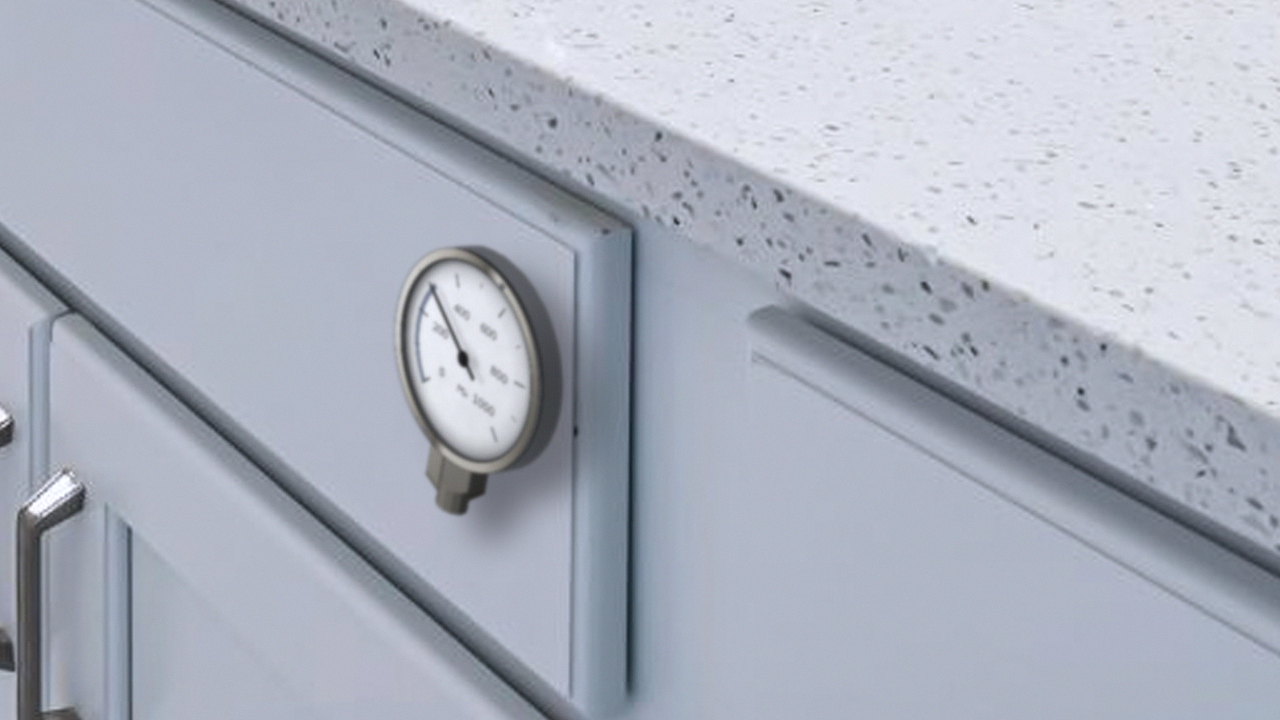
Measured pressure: 300 psi
